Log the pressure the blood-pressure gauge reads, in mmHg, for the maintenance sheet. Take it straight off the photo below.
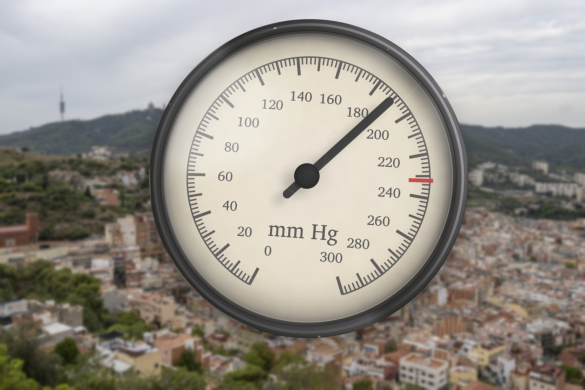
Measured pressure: 190 mmHg
